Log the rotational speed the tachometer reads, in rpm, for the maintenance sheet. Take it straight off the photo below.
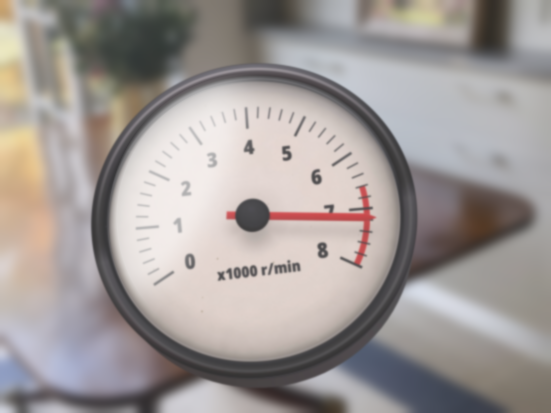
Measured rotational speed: 7200 rpm
